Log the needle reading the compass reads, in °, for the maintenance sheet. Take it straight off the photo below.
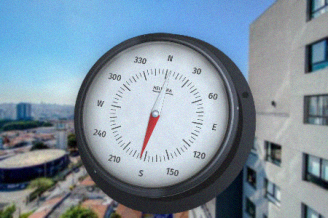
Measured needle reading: 185 °
